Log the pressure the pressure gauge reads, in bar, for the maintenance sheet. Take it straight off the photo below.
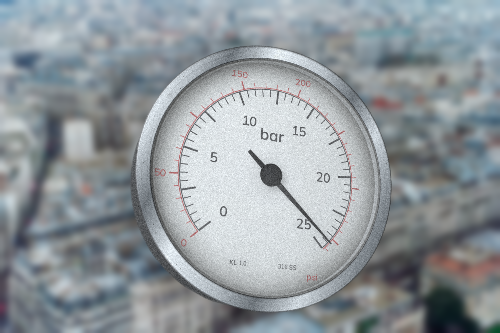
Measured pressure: 24.5 bar
